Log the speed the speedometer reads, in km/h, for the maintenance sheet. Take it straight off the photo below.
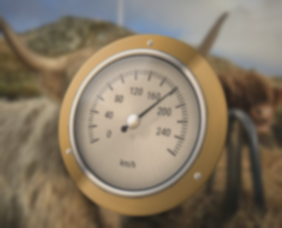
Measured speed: 180 km/h
